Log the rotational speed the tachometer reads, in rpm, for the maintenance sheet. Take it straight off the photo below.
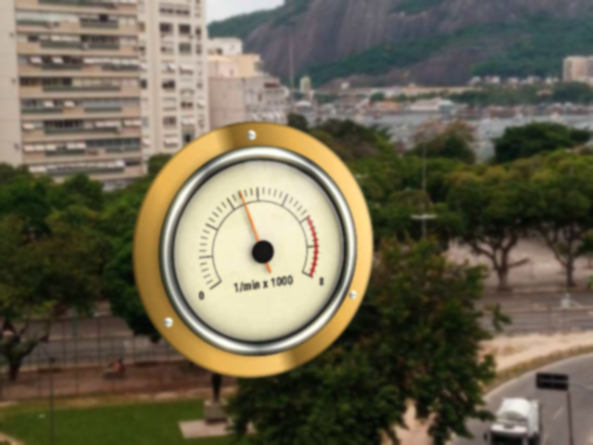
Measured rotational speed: 3400 rpm
